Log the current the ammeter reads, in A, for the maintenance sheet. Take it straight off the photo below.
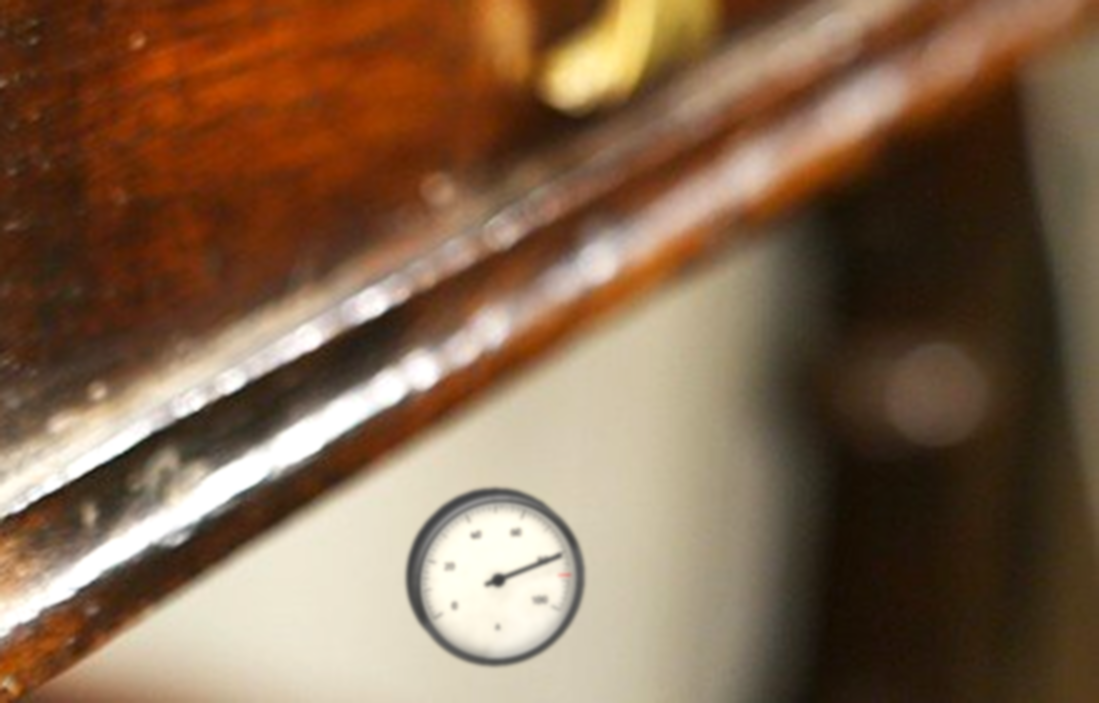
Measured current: 80 A
